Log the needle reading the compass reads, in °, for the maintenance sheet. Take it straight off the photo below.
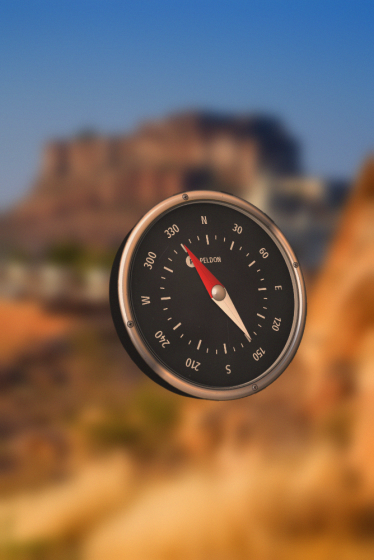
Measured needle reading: 330 °
